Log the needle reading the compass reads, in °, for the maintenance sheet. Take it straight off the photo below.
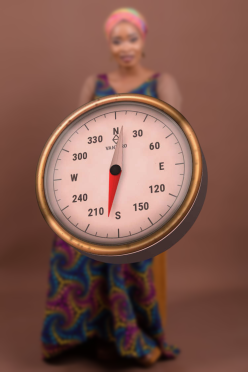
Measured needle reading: 190 °
